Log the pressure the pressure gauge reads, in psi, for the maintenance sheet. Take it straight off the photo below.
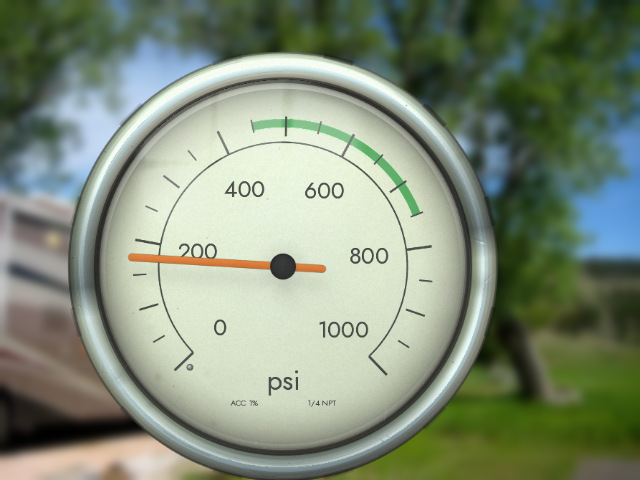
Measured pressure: 175 psi
